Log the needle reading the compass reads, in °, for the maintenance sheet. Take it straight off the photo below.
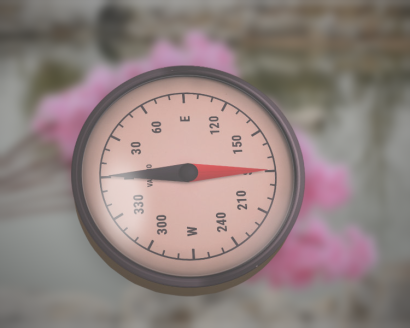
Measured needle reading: 180 °
